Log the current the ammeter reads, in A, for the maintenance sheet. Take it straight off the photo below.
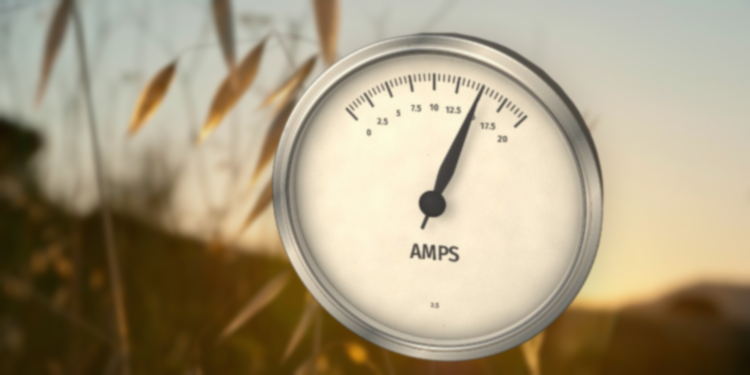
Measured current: 15 A
